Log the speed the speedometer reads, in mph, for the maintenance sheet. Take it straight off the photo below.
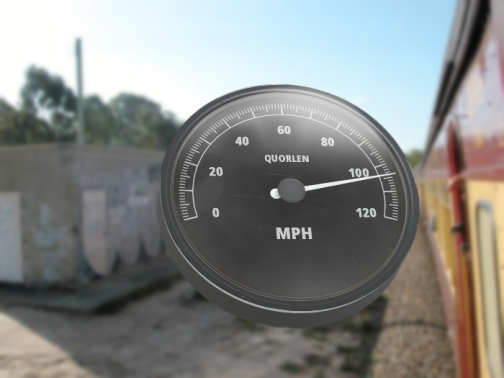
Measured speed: 105 mph
